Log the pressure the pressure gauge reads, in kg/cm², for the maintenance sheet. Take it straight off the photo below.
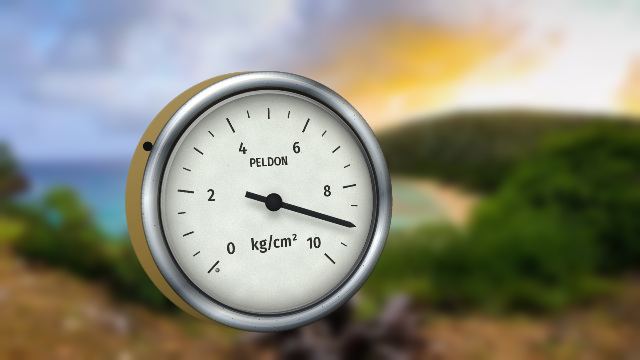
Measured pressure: 9 kg/cm²
